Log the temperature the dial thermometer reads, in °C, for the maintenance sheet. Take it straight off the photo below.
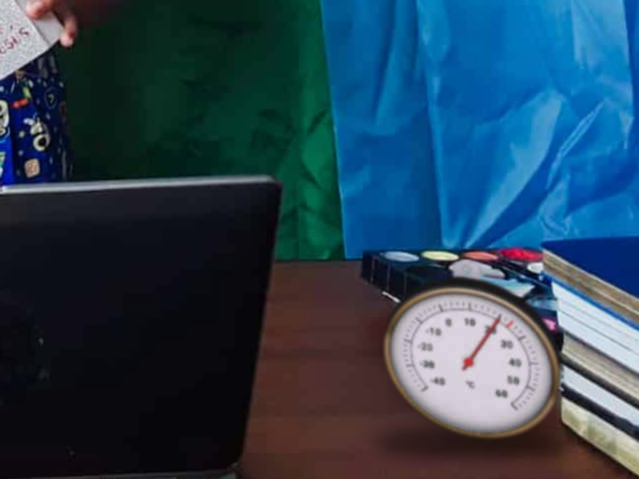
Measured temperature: 20 °C
